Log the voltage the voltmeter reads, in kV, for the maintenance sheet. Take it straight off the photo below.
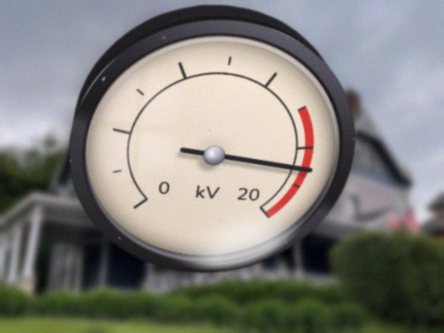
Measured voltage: 17 kV
